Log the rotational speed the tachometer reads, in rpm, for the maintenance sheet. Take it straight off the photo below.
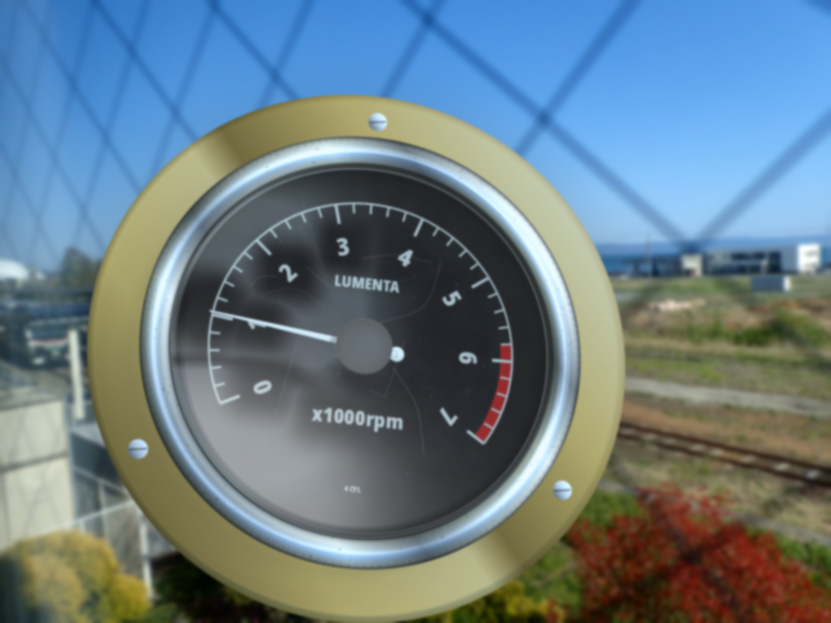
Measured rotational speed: 1000 rpm
